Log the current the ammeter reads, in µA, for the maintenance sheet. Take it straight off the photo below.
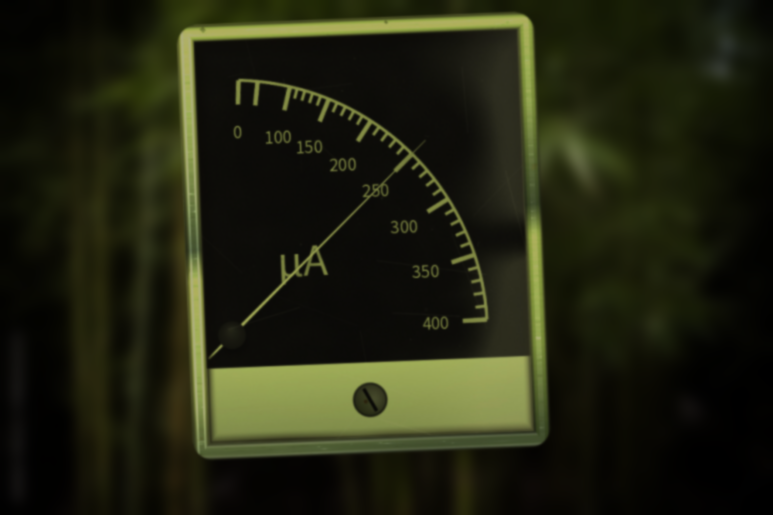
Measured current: 250 µA
